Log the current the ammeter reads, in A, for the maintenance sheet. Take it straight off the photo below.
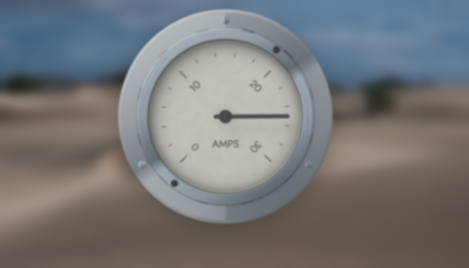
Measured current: 25 A
